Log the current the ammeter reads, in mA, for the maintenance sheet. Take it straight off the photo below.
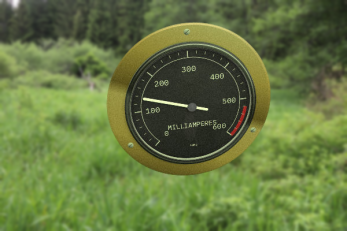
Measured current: 140 mA
